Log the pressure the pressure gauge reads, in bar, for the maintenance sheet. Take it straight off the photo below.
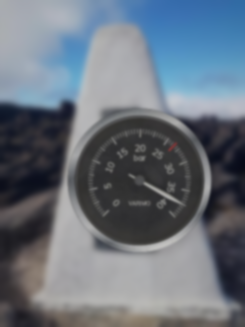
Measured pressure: 37.5 bar
